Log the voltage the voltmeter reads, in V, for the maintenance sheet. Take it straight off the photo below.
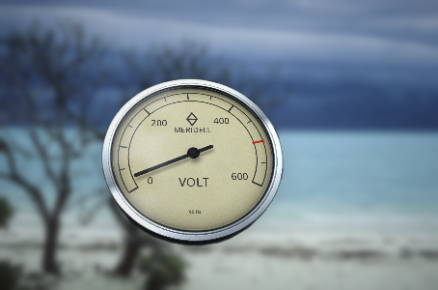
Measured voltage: 25 V
